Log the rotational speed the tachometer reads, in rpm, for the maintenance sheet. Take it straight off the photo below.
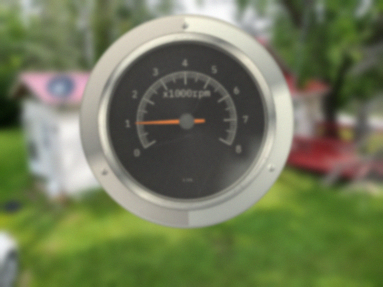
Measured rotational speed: 1000 rpm
